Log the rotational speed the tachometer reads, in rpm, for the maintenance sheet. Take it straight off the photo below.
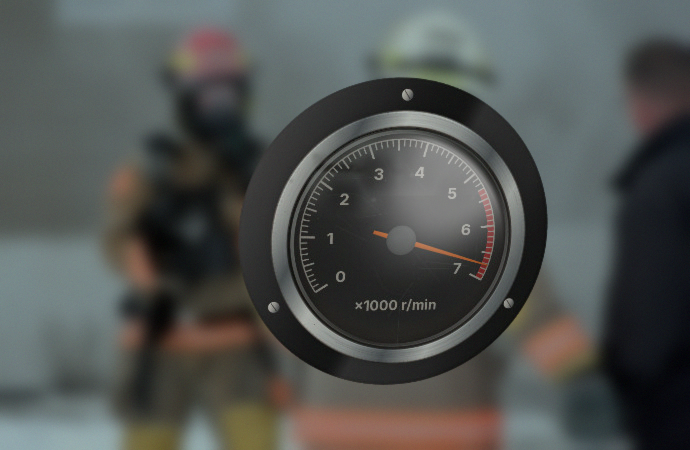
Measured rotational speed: 6700 rpm
